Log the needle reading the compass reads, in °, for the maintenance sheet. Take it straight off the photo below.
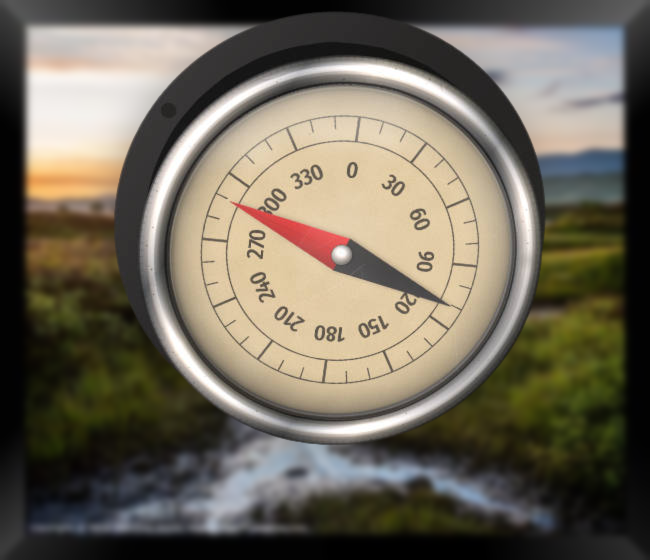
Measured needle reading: 290 °
